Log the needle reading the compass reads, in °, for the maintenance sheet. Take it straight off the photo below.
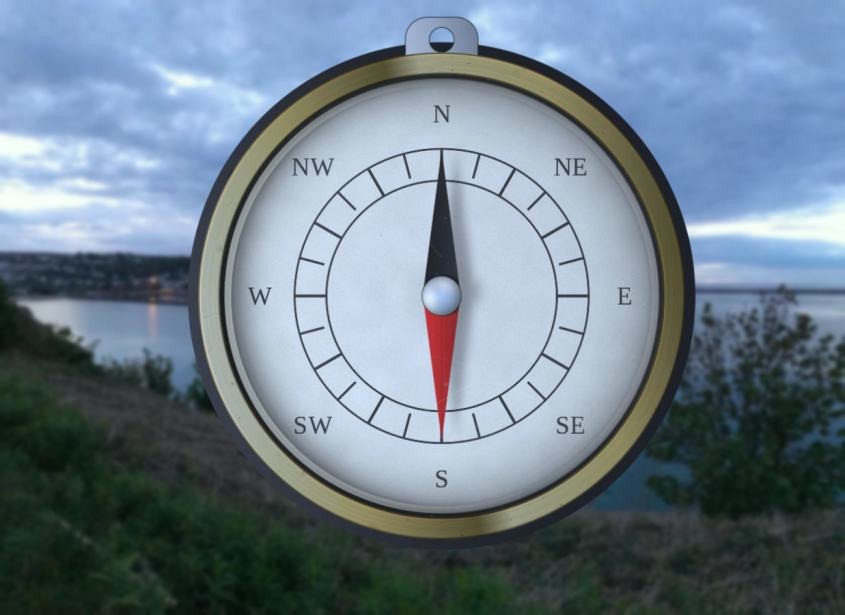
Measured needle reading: 180 °
